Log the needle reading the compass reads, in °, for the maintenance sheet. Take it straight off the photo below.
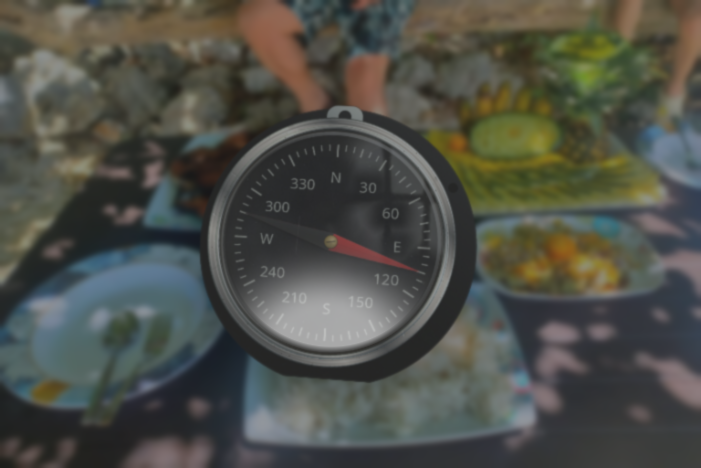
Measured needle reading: 105 °
